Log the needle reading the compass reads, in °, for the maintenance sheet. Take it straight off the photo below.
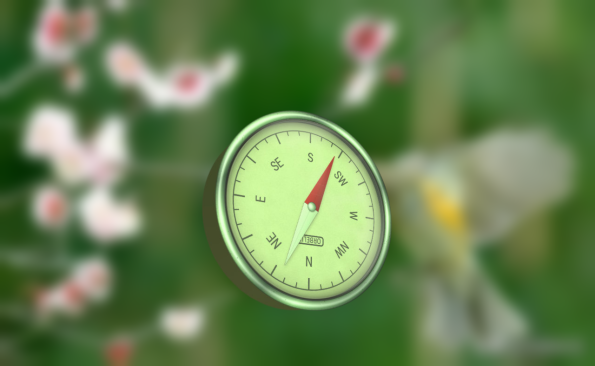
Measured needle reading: 205 °
